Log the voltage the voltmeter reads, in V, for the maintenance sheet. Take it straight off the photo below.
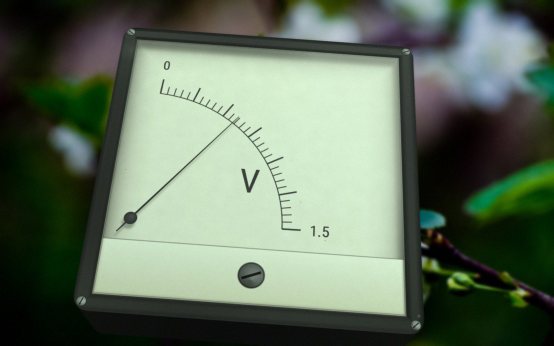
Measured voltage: 0.6 V
